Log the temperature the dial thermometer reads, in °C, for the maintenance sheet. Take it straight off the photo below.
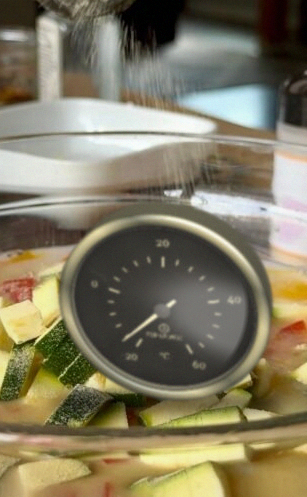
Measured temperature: -16 °C
